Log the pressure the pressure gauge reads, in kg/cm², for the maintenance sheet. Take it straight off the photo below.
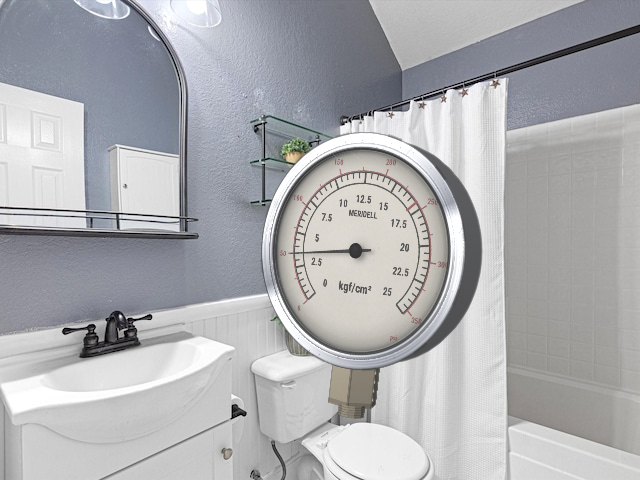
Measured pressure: 3.5 kg/cm²
